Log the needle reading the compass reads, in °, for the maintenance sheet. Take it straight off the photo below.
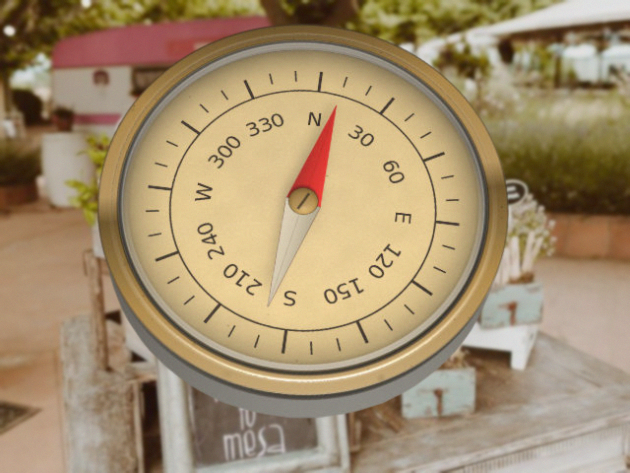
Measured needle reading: 10 °
